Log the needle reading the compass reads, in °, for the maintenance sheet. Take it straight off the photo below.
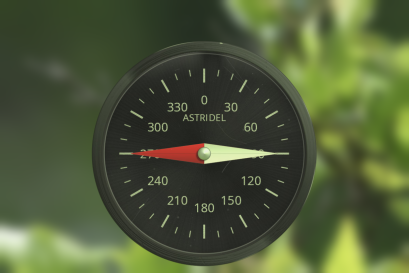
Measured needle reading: 270 °
